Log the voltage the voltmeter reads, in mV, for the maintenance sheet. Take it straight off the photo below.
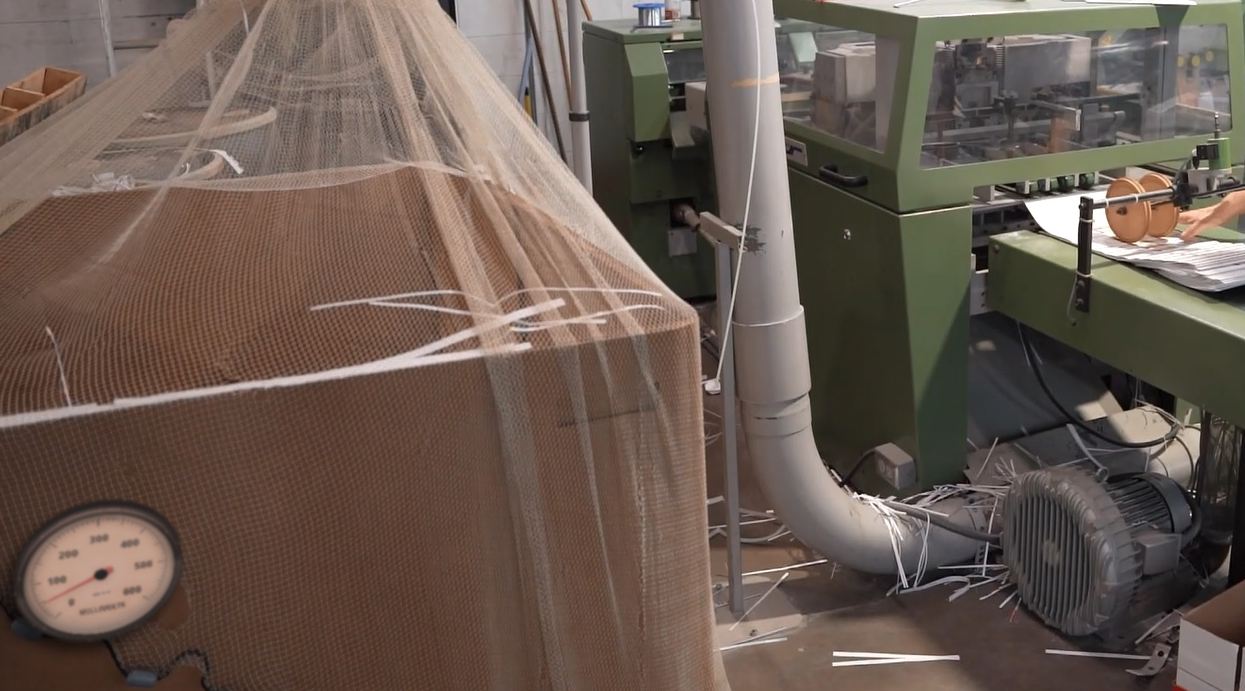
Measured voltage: 50 mV
